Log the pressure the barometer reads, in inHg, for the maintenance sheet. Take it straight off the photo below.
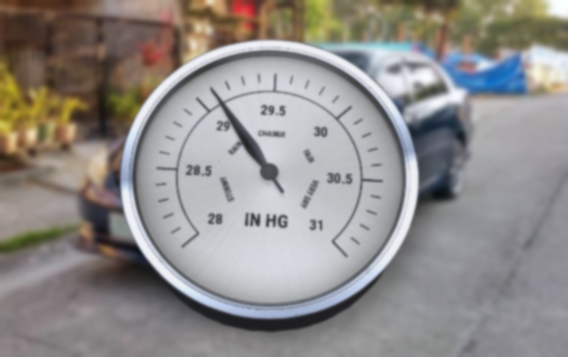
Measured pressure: 29.1 inHg
